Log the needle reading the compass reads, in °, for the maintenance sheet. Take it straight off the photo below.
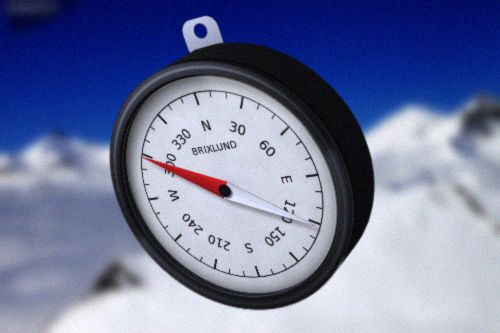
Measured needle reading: 300 °
